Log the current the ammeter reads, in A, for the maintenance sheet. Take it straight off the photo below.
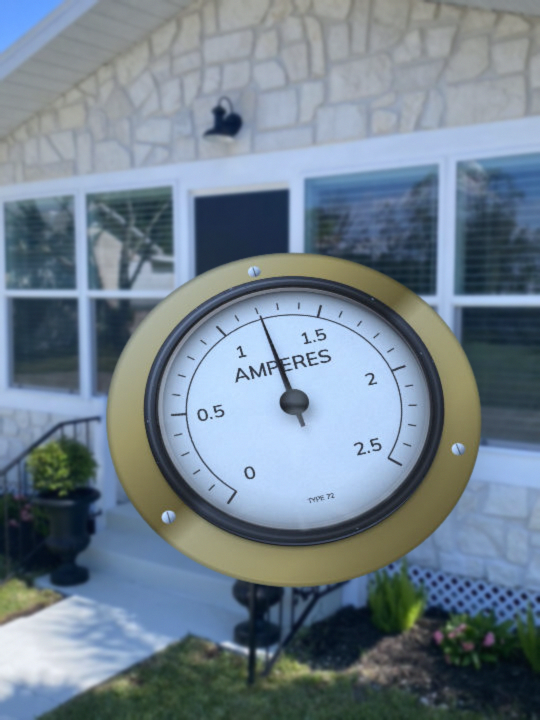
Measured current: 1.2 A
